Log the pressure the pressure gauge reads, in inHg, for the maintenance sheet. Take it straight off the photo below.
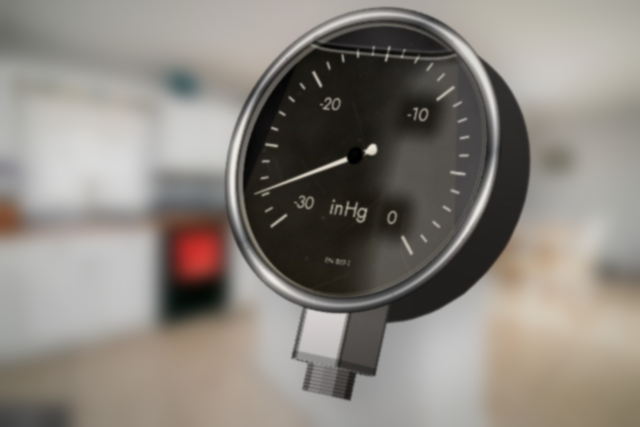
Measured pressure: -28 inHg
